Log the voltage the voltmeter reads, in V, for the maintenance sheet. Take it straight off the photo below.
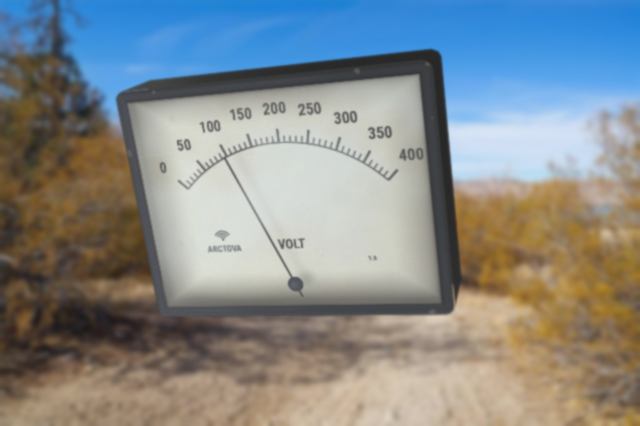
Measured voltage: 100 V
